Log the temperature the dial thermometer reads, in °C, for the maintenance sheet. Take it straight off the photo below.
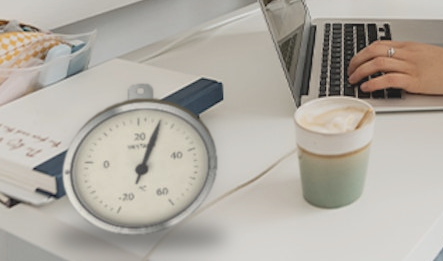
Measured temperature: 26 °C
